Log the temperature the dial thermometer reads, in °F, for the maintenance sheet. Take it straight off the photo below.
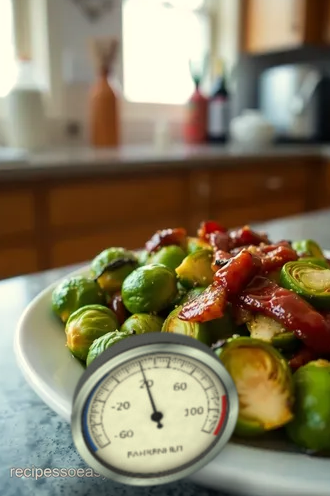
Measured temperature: 20 °F
